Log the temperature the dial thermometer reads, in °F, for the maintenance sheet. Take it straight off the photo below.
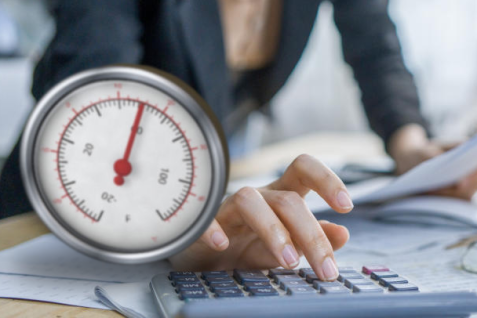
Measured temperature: 60 °F
